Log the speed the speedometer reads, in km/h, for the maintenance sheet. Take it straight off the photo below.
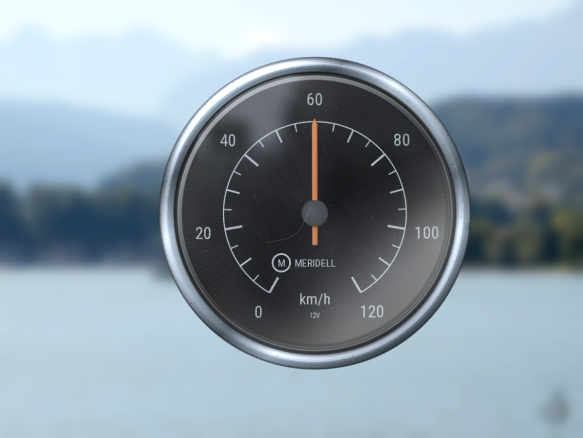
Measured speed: 60 km/h
